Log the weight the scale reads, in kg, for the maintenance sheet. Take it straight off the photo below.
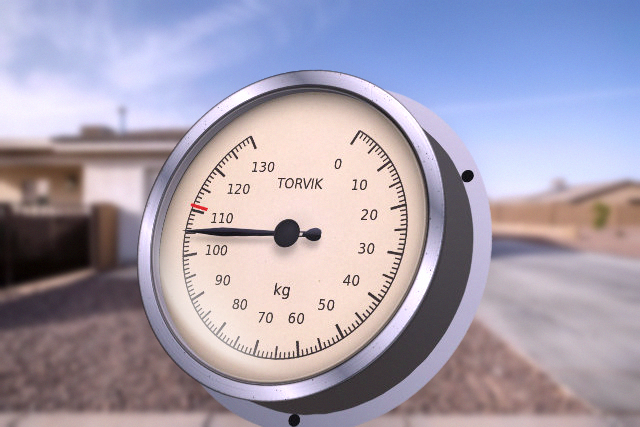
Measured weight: 105 kg
